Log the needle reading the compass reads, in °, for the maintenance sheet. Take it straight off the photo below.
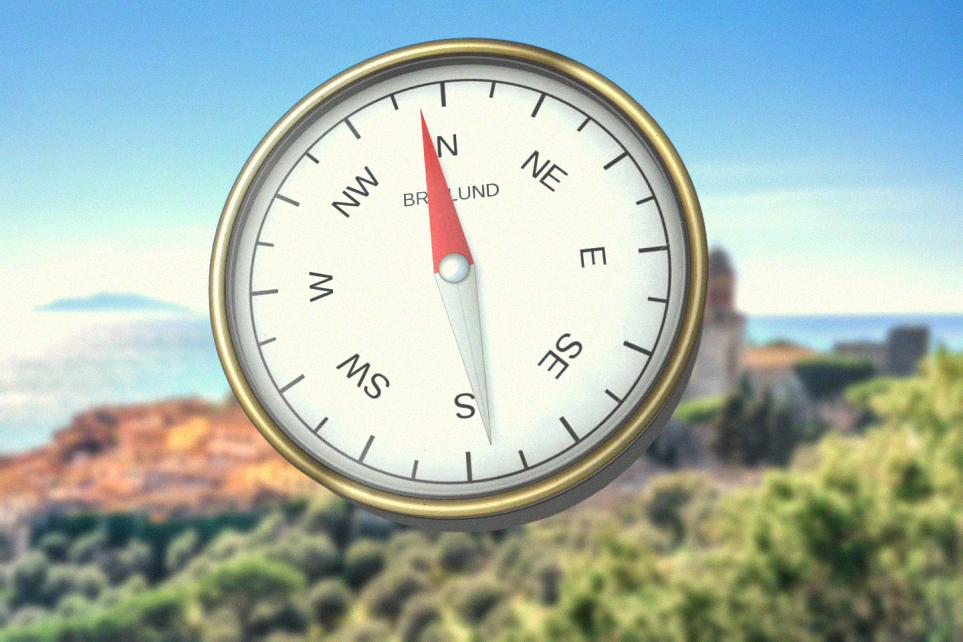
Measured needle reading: 352.5 °
